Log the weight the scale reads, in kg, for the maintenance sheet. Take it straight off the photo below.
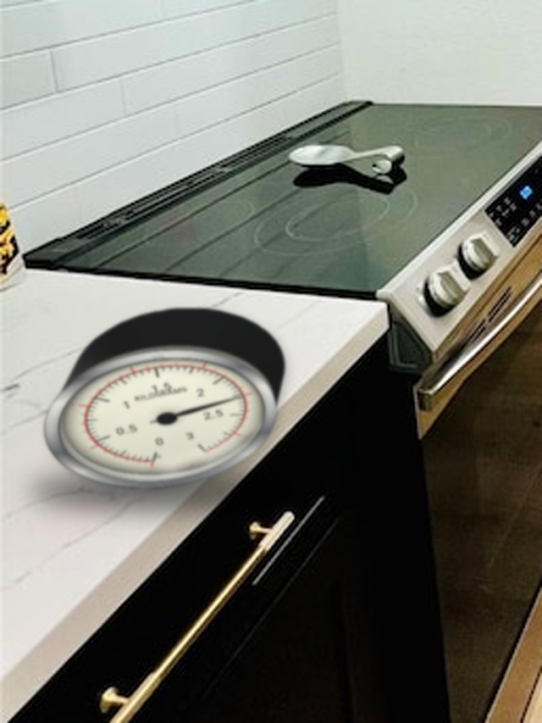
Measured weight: 2.25 kg
